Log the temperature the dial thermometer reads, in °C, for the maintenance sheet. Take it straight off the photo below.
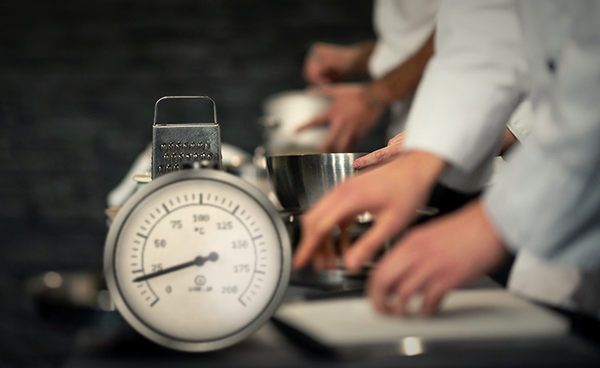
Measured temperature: 20 °C
